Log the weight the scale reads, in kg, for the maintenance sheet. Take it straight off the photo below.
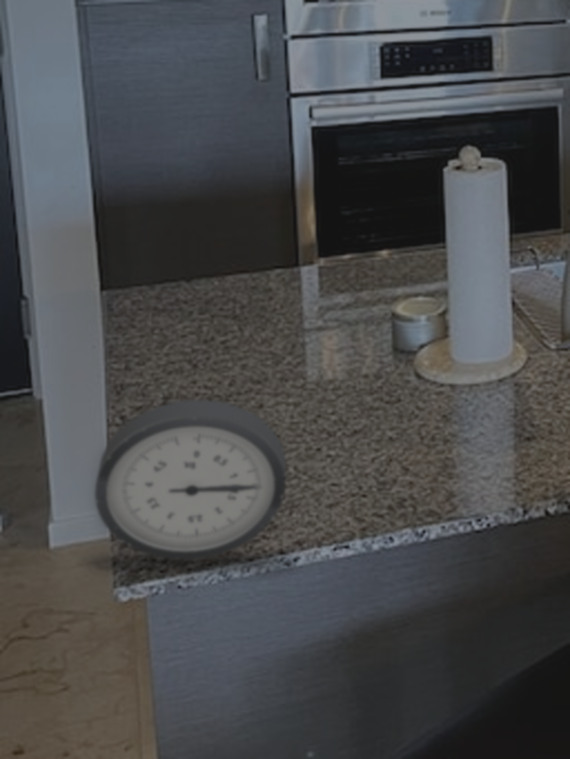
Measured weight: 1.25 kg
